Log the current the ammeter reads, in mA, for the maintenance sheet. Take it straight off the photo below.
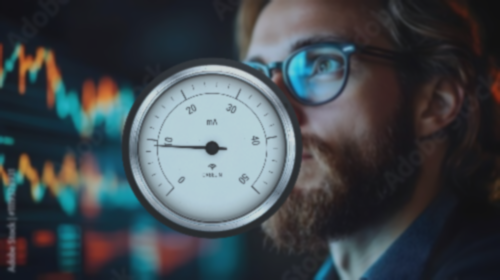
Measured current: 9 mA
